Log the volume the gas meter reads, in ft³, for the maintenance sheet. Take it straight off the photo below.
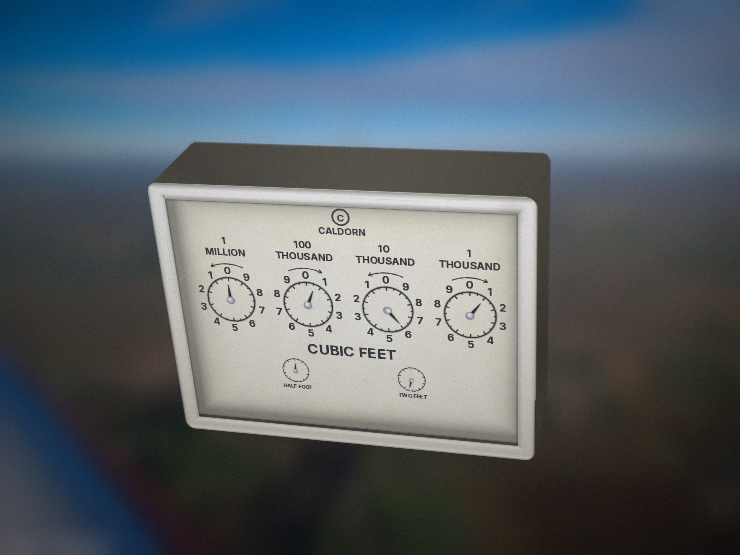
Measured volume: 6100 ft³
